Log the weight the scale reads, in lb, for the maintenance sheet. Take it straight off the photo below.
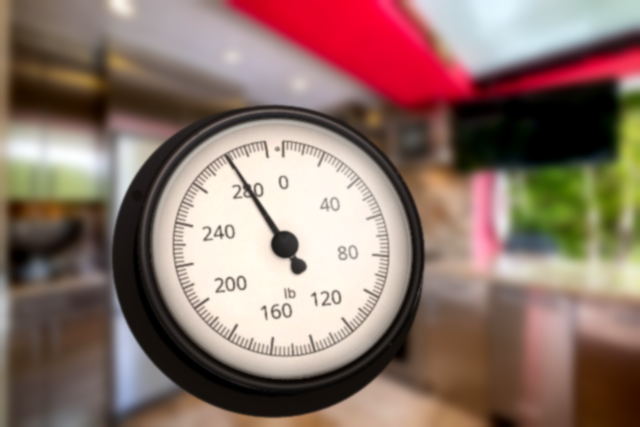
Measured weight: 280 lb
